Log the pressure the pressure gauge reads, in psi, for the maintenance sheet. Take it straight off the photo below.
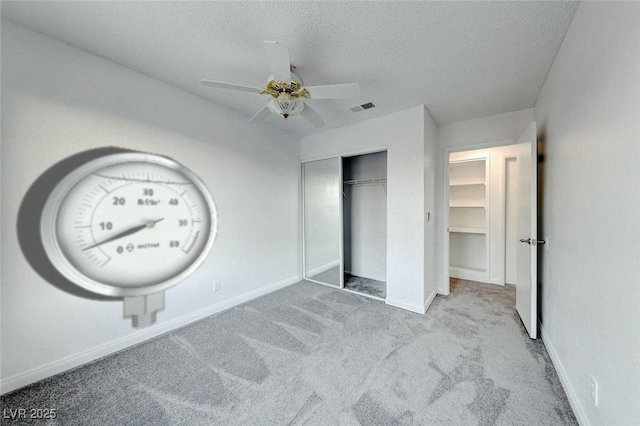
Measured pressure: 5 psi
